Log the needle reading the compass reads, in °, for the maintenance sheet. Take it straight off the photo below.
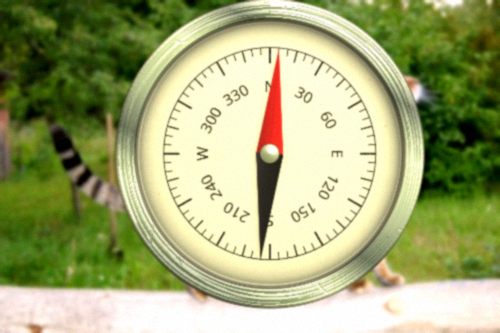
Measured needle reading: 5 °
